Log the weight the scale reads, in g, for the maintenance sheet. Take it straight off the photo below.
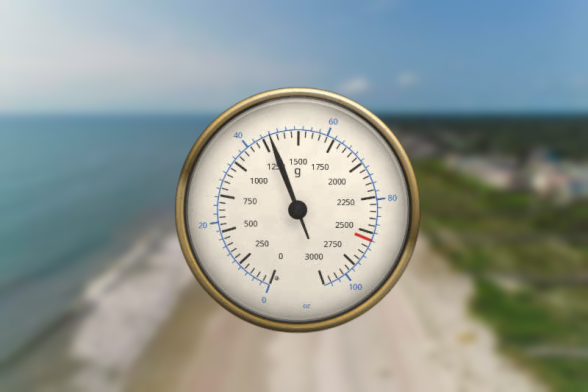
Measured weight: 1300 g
